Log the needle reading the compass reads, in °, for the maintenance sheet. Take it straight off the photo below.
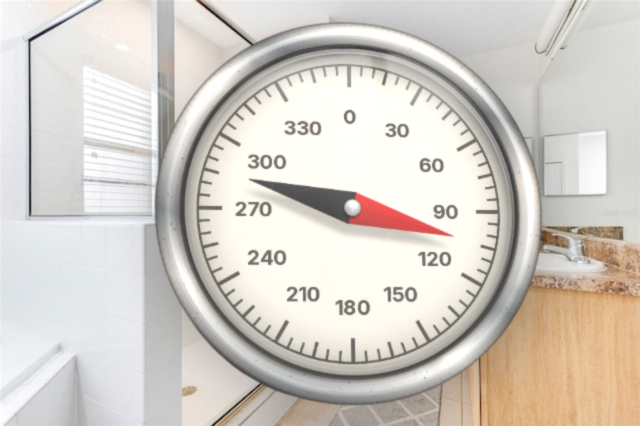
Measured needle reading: 105 °
